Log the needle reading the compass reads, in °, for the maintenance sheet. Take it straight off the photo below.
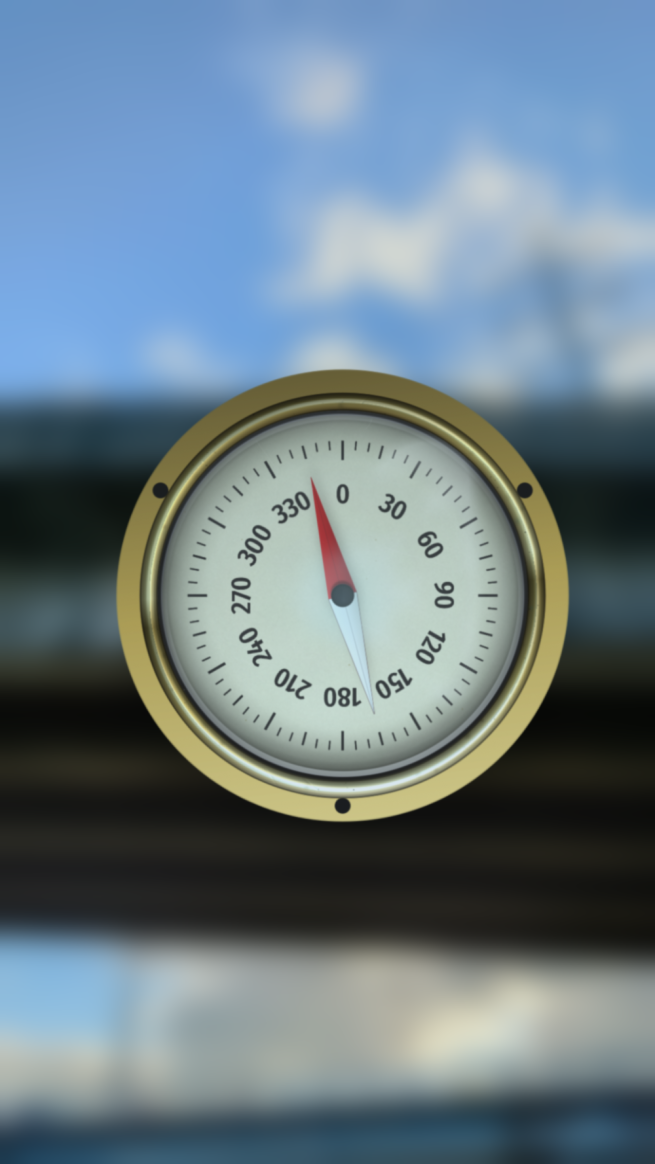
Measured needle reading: 345 °
